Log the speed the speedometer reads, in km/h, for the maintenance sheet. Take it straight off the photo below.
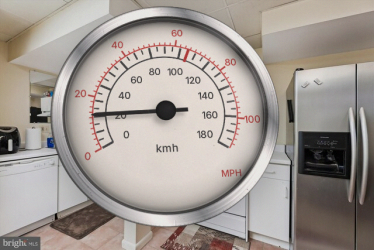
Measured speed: 20 km/h
